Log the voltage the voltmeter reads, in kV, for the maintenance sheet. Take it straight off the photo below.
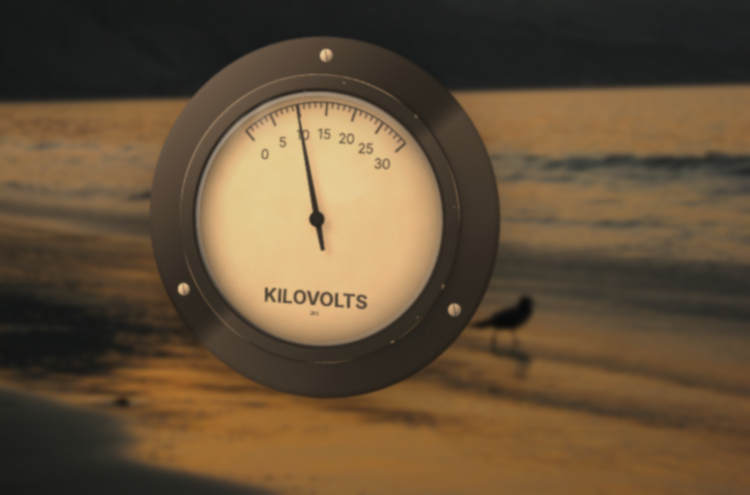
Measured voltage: 10 kV
